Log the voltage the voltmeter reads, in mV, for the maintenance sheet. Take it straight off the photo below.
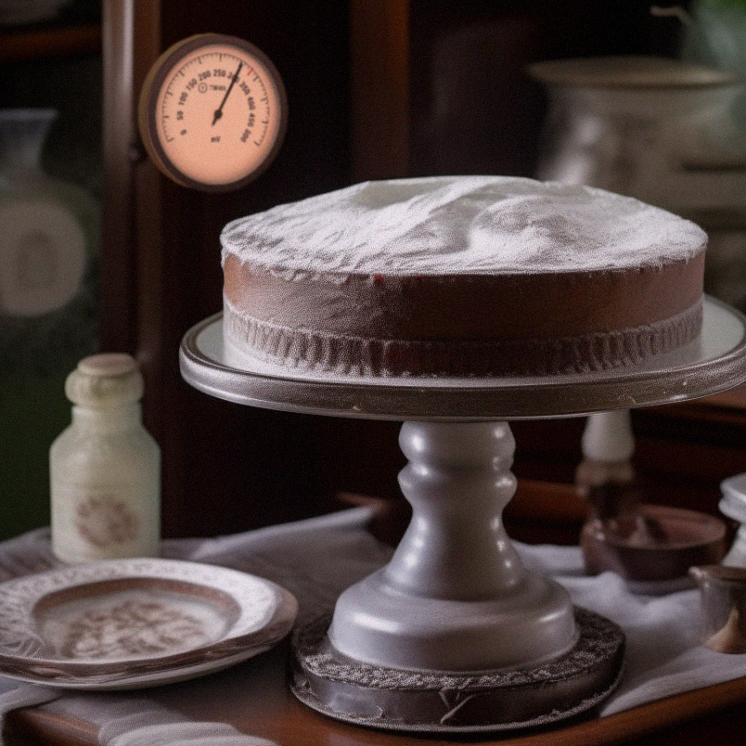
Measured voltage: 300 mV
